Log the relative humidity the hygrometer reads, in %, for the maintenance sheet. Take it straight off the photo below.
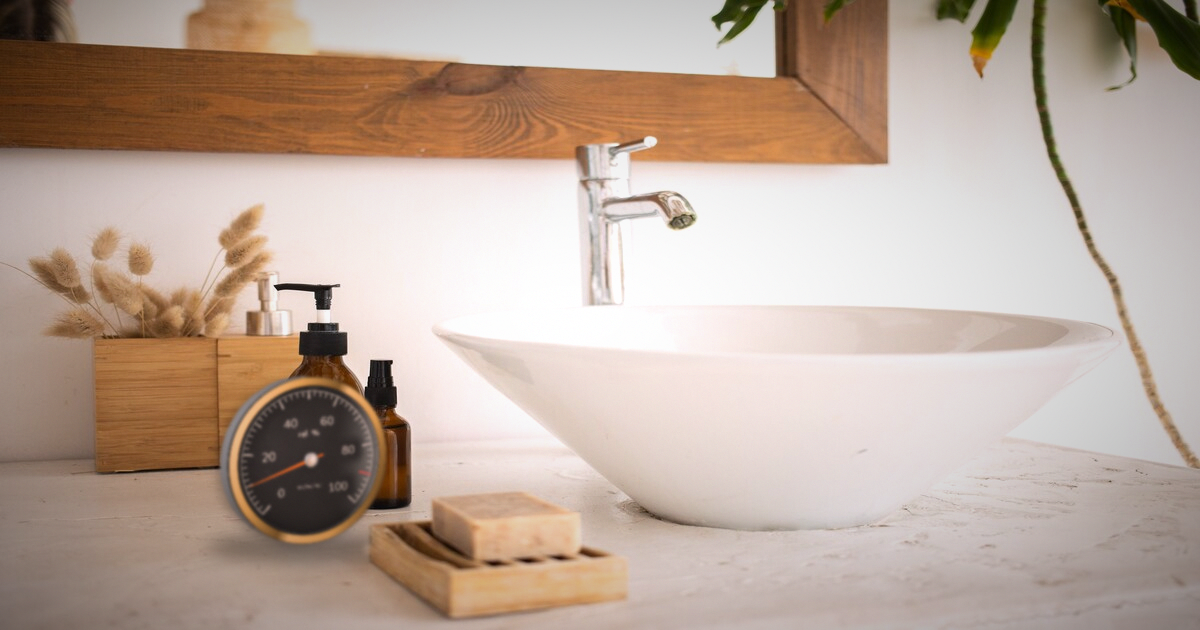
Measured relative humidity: 10 %
